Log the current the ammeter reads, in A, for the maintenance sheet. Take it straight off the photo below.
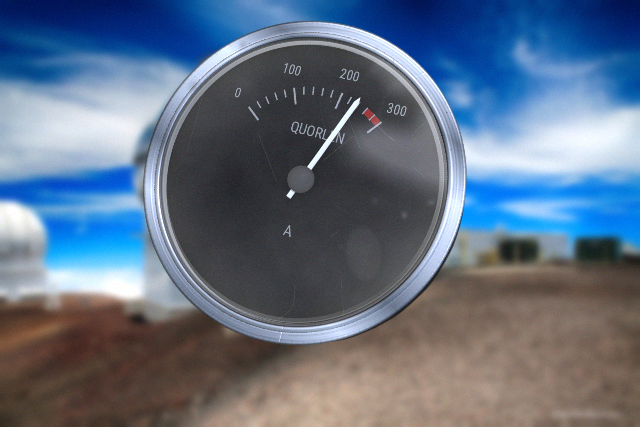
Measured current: 240 A
